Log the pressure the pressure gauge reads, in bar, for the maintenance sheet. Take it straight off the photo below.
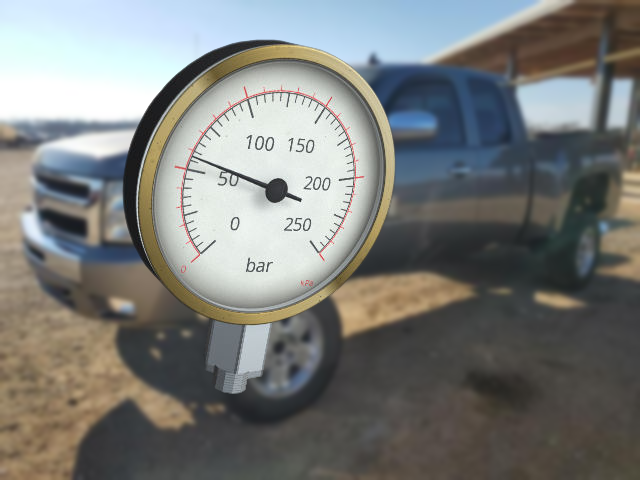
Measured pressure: 57.5 bar
